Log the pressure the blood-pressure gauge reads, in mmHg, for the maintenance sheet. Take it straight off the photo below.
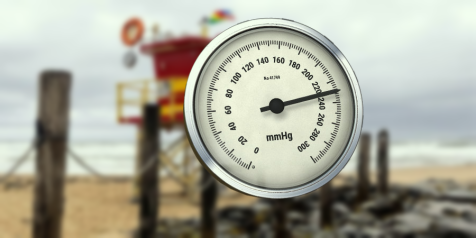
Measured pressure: 230 mmHg
